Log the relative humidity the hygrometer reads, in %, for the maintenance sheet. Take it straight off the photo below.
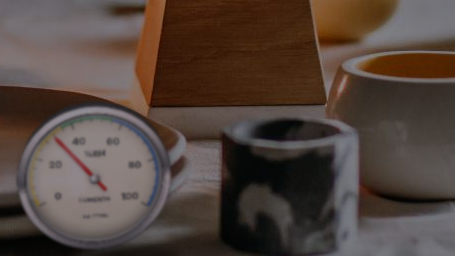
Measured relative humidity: 32 %
